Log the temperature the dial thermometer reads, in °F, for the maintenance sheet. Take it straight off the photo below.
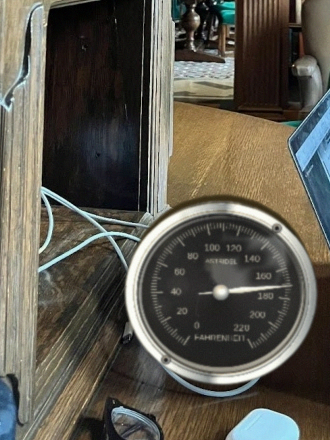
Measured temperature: 170 °F
